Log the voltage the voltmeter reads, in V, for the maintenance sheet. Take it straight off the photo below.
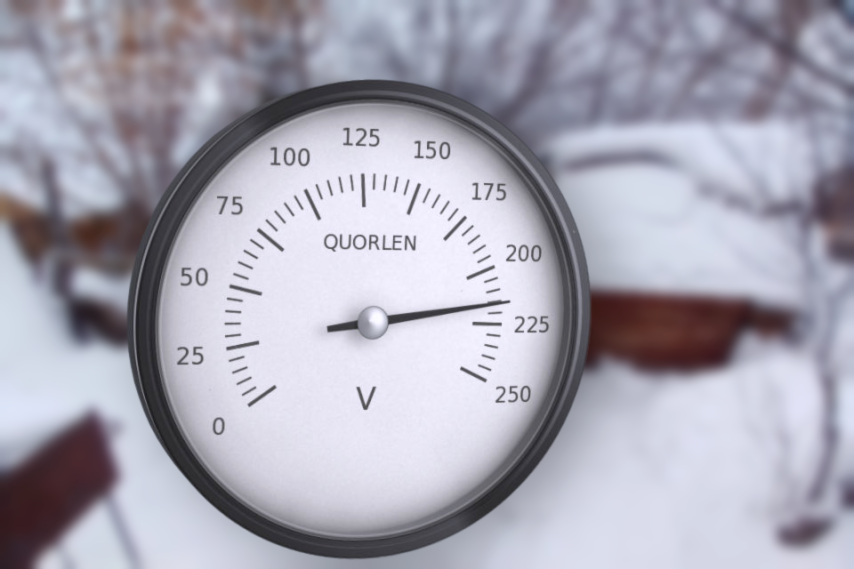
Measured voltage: 215 V
